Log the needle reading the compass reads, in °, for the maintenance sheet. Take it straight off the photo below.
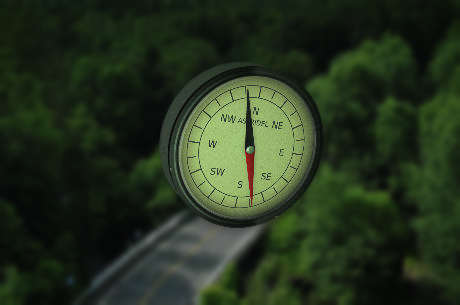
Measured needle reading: 165 °
